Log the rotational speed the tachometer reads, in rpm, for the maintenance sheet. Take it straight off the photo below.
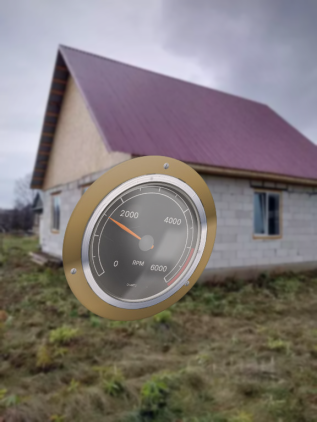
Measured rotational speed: 1500 rpm
